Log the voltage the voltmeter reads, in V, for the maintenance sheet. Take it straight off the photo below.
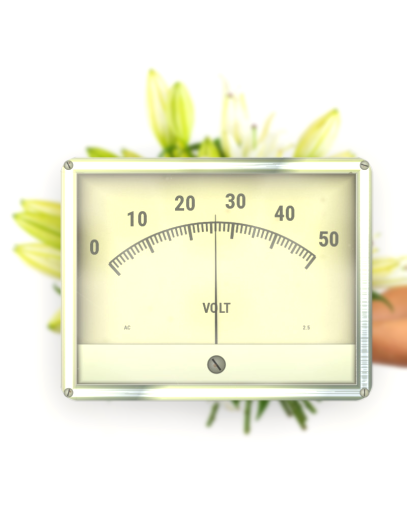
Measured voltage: 26 V
